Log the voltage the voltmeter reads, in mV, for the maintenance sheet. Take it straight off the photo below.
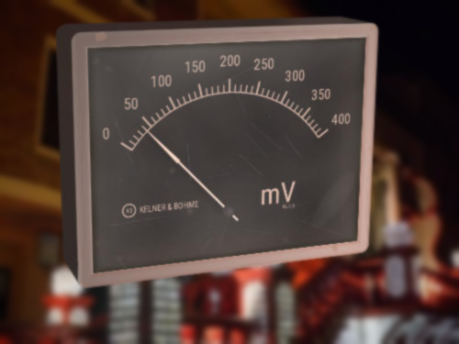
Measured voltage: 40 mV
